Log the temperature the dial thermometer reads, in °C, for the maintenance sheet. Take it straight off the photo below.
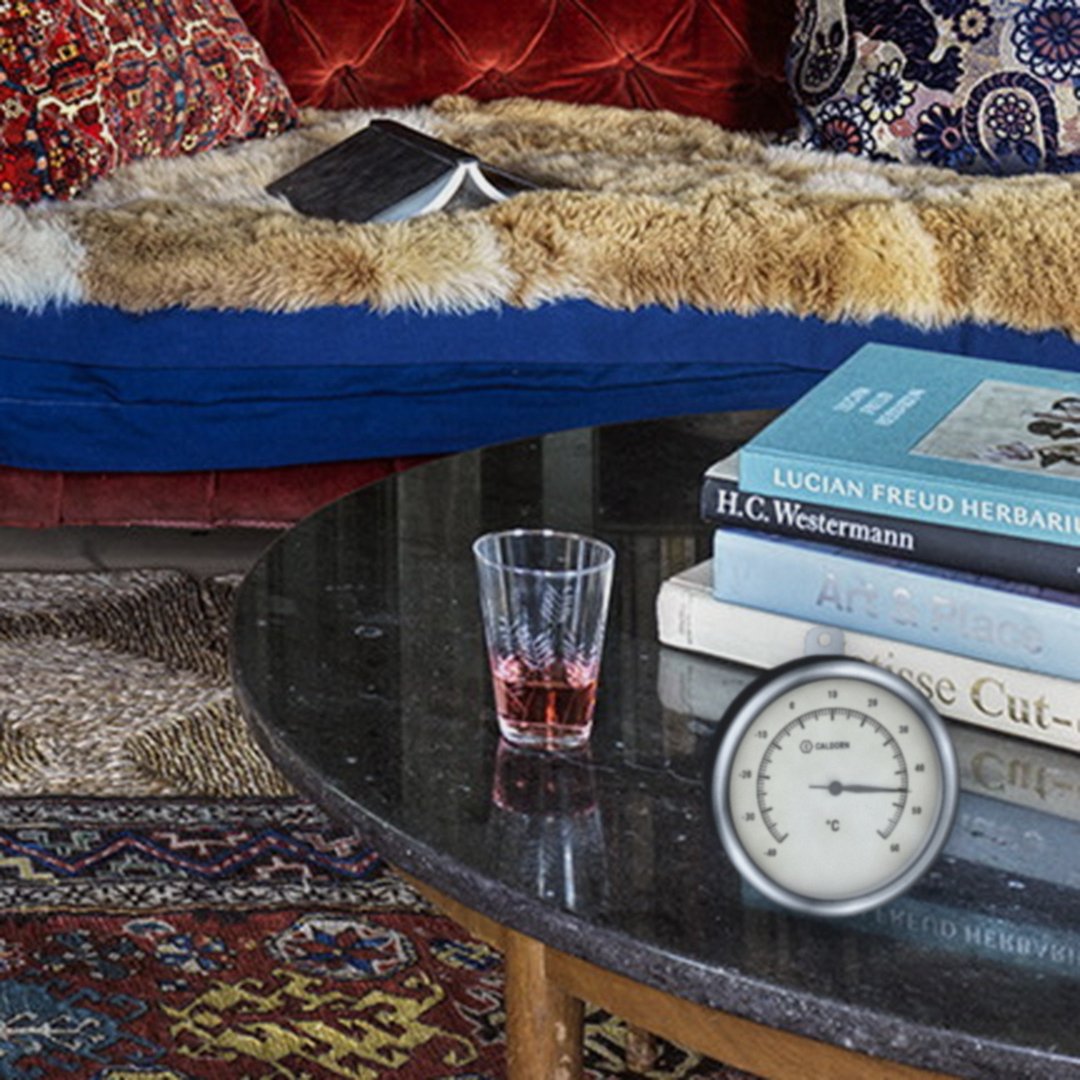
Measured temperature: 45 °C
